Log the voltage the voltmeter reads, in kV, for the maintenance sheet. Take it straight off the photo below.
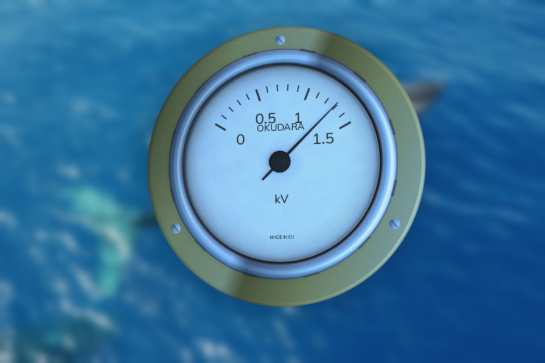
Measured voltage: 1.3 kV
